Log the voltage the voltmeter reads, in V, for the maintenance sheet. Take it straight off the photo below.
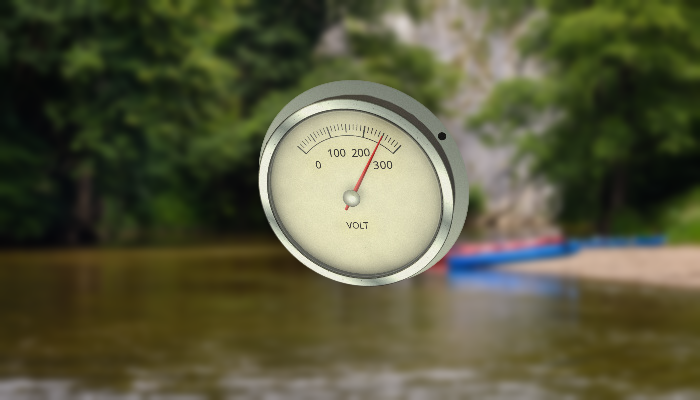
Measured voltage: 250 V
